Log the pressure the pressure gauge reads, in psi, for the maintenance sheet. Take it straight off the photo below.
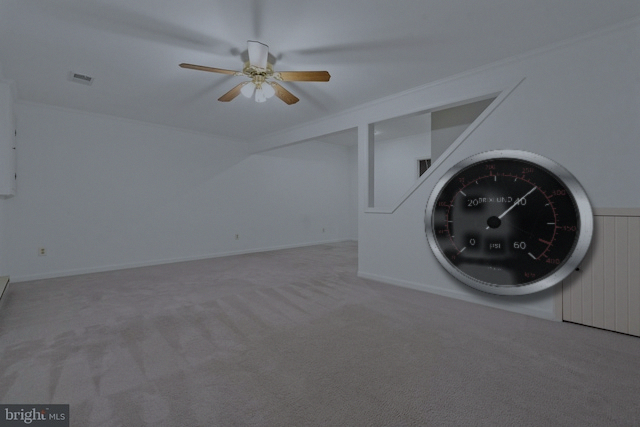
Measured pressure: 40 psi
